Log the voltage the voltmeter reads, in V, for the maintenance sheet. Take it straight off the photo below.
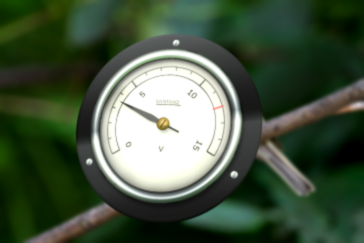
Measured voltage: 3.5 V
